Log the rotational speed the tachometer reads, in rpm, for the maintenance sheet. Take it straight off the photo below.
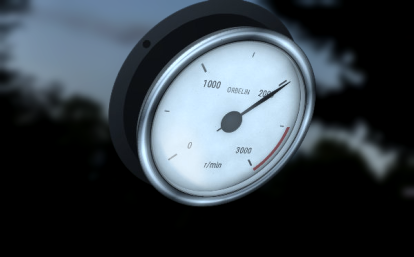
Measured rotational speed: 2000 rpm
